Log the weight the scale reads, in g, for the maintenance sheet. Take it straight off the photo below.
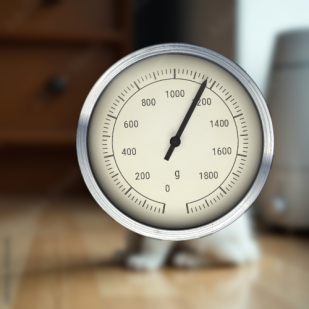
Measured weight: 1160 g
